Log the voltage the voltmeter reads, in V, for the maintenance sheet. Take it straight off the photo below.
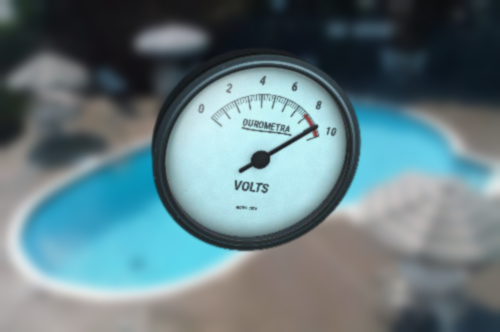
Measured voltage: 9 V
